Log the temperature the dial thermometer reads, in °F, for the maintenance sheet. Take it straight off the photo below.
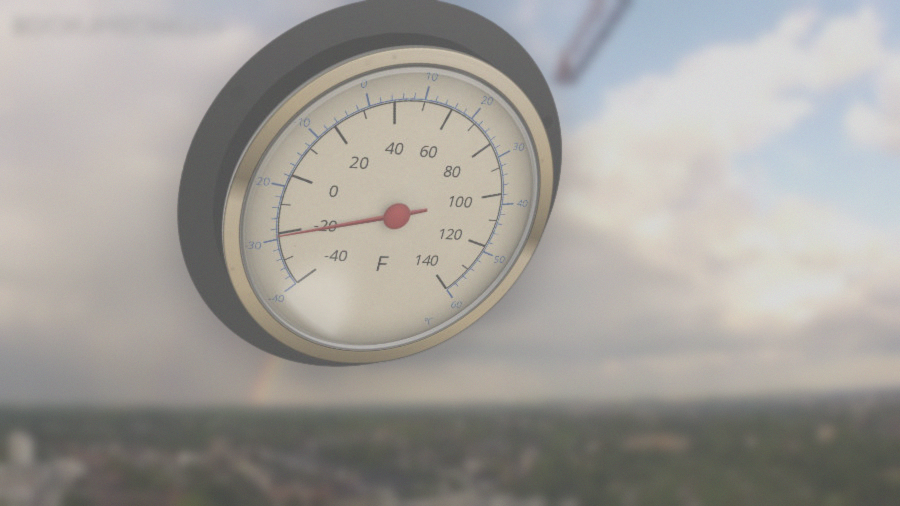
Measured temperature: -20 °F
